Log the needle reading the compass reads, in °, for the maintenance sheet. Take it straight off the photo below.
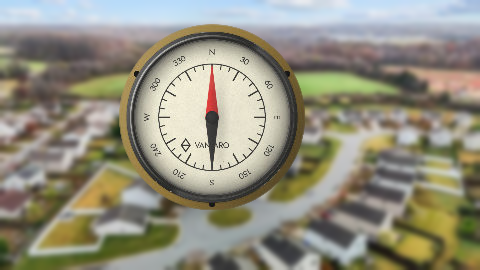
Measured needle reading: 0 °
